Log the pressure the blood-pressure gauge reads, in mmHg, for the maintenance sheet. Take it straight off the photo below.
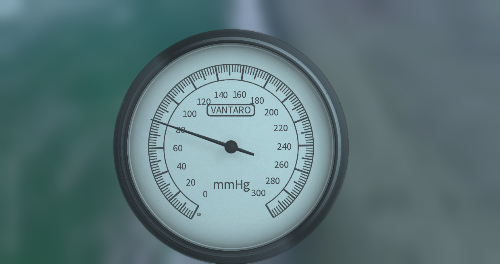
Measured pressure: 80 mmHg
